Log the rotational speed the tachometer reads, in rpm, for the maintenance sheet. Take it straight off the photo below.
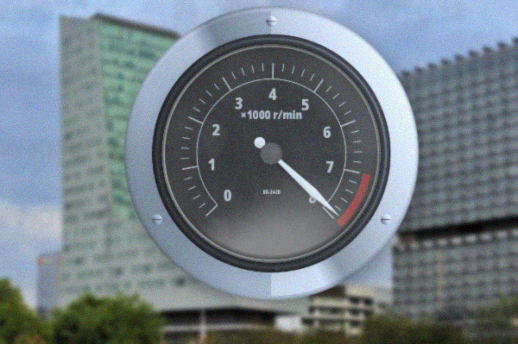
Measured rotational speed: 7900 rpm
